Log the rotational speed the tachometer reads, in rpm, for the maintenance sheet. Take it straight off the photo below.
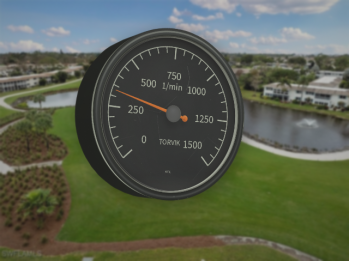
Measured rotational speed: 325 rpm
